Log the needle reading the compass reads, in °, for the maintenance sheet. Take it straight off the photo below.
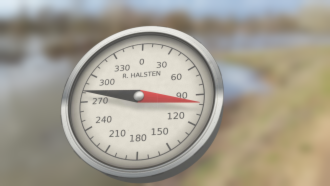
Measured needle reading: 100 °
